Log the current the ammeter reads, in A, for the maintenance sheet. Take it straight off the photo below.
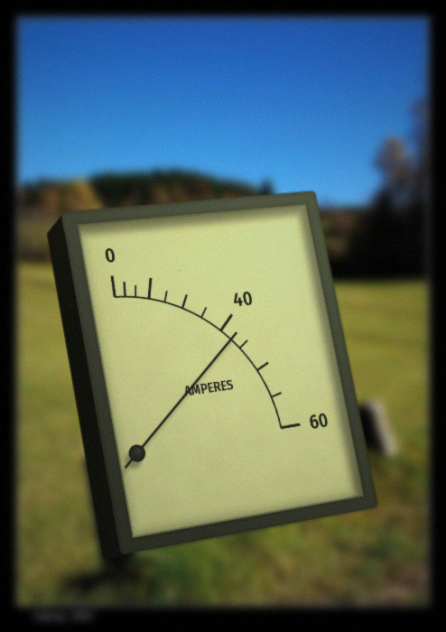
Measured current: 42.5 A
